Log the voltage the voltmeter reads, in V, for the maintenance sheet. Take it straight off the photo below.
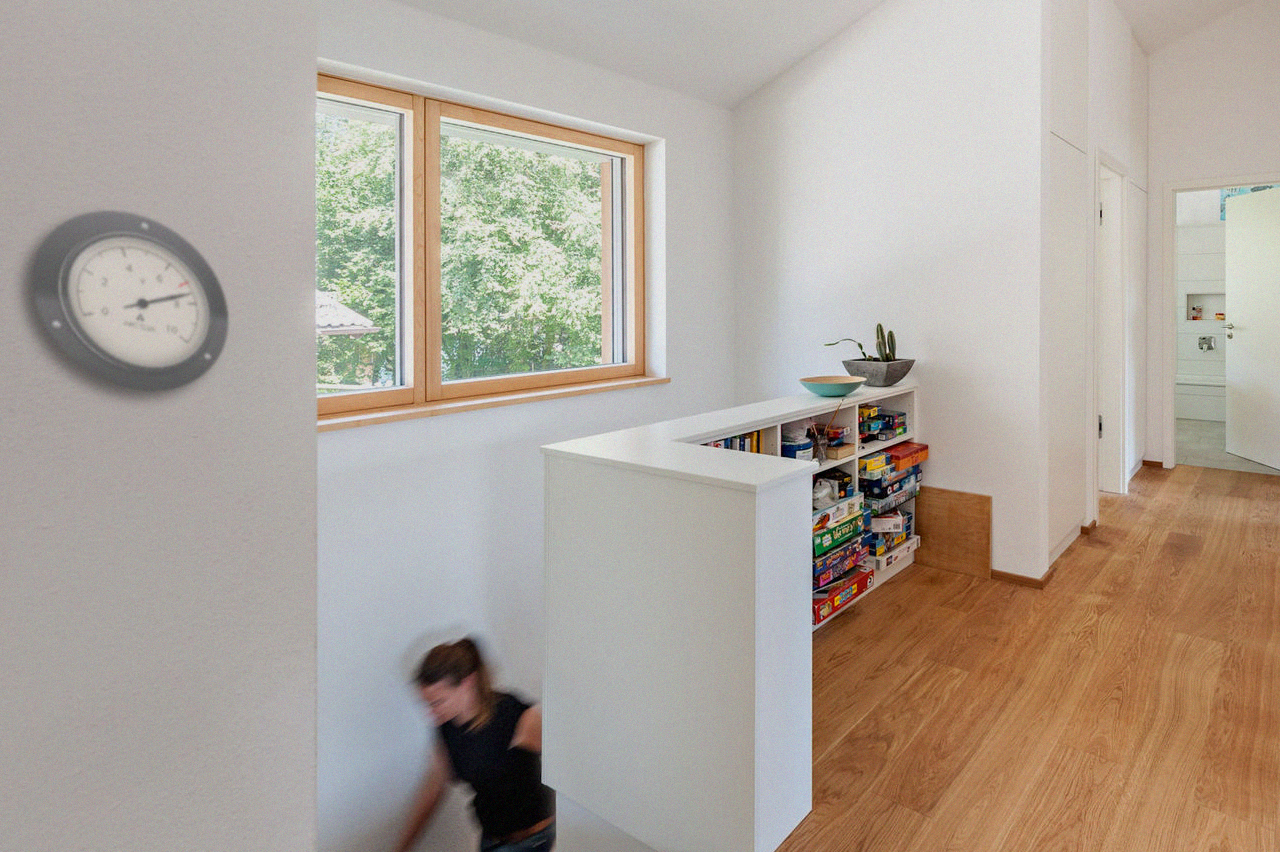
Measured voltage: 7.5 V
